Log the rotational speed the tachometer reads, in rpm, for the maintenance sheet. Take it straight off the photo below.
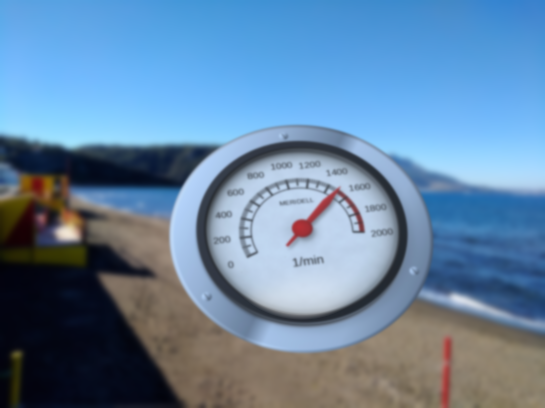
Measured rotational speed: 1500 rpm
